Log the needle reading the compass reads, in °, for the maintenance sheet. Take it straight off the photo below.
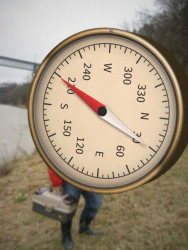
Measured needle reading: 210 °
